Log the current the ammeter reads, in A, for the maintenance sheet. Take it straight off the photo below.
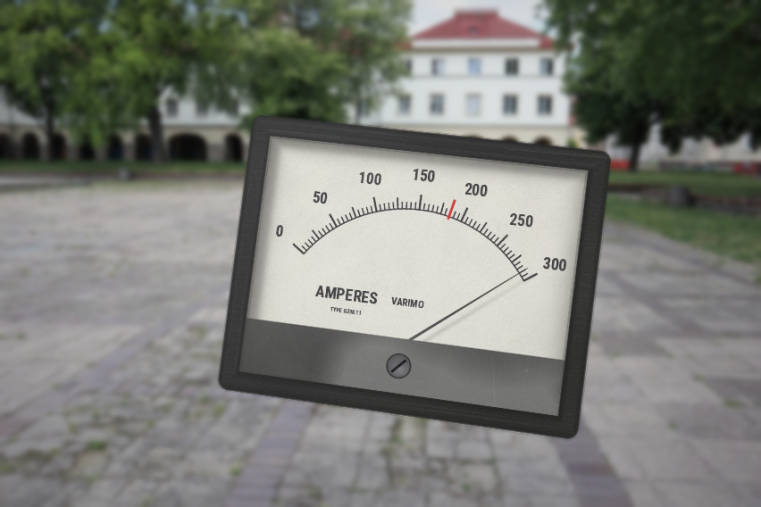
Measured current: 290 A
